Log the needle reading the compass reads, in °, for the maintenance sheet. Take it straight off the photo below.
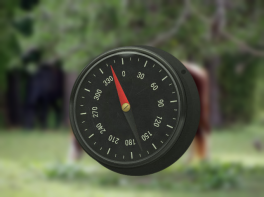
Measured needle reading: 345 °
